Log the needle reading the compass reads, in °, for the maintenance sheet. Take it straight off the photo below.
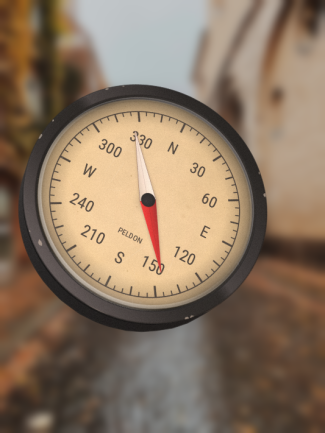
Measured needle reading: 145 °
